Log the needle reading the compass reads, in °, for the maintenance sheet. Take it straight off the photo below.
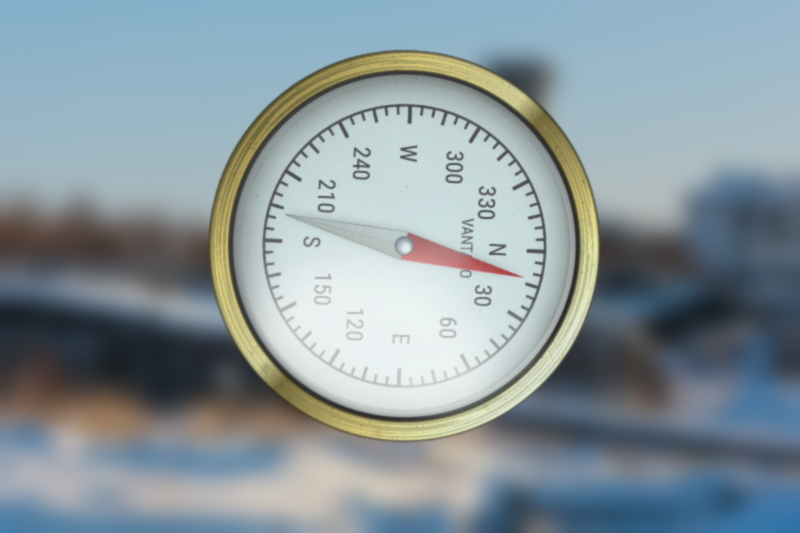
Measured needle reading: 12.5 °
